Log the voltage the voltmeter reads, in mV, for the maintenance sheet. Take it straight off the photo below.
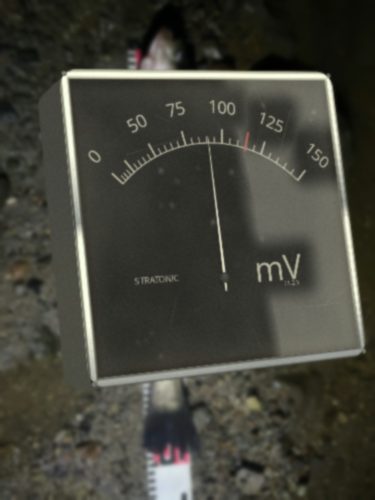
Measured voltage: 90 mV
